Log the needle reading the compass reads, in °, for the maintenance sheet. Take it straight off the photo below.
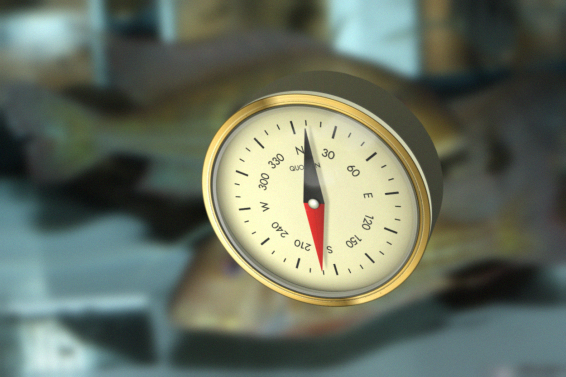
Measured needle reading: 190 °
